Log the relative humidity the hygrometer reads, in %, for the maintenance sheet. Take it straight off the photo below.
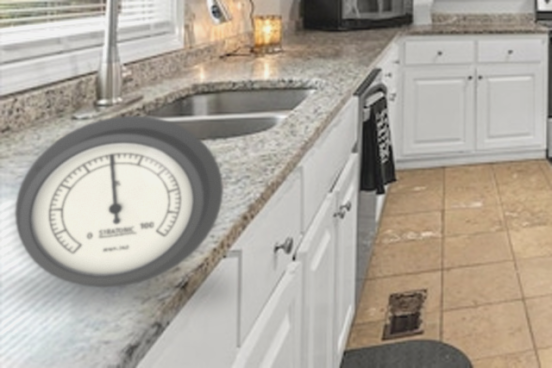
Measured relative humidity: 50 %
